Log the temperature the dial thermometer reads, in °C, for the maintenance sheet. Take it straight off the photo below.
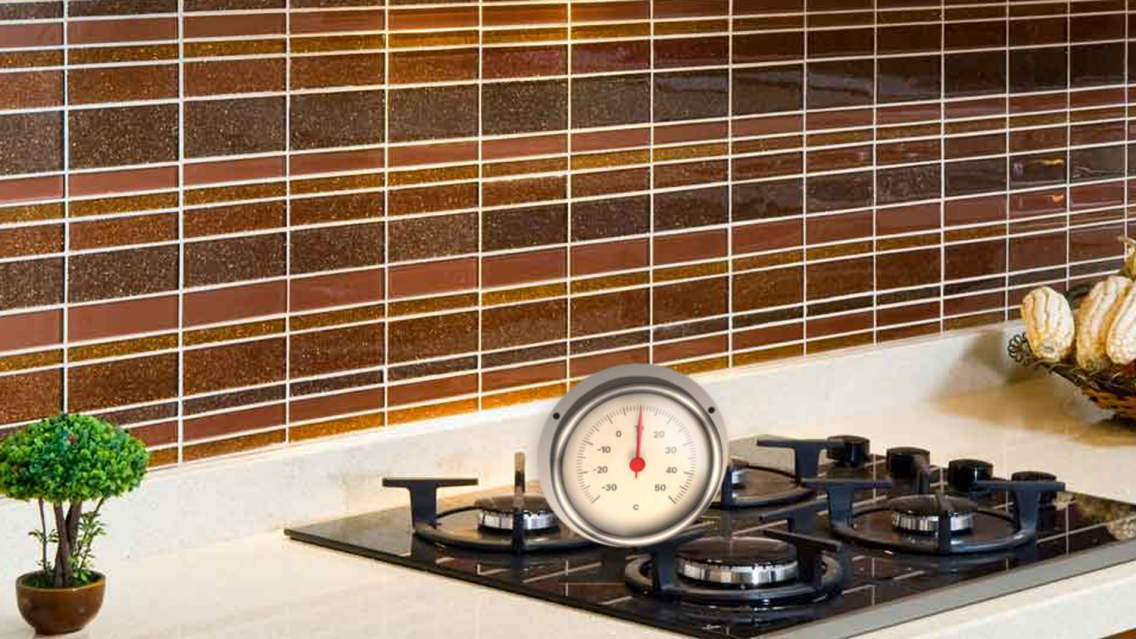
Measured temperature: 10 °C
